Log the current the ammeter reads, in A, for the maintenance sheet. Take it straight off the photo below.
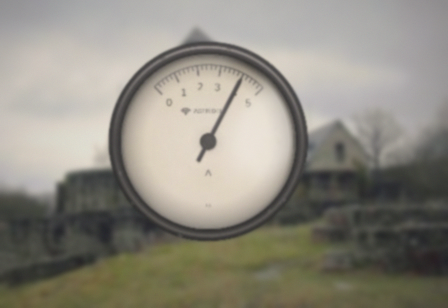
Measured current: 4 A
